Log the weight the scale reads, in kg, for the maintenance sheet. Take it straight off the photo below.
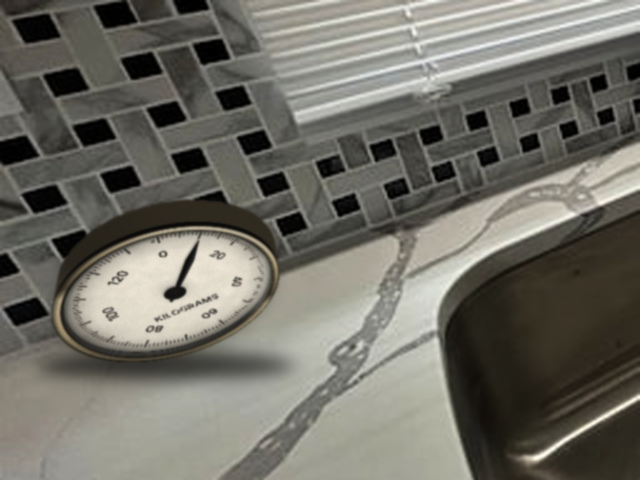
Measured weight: 10 kg
